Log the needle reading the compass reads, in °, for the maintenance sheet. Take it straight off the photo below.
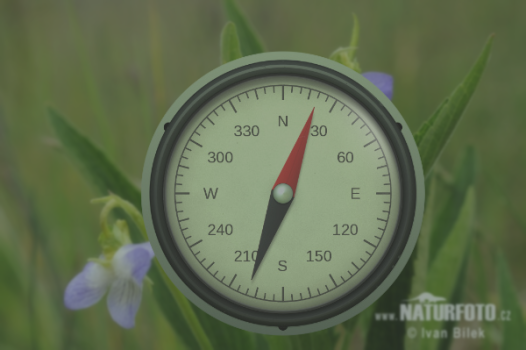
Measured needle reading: 20 °
